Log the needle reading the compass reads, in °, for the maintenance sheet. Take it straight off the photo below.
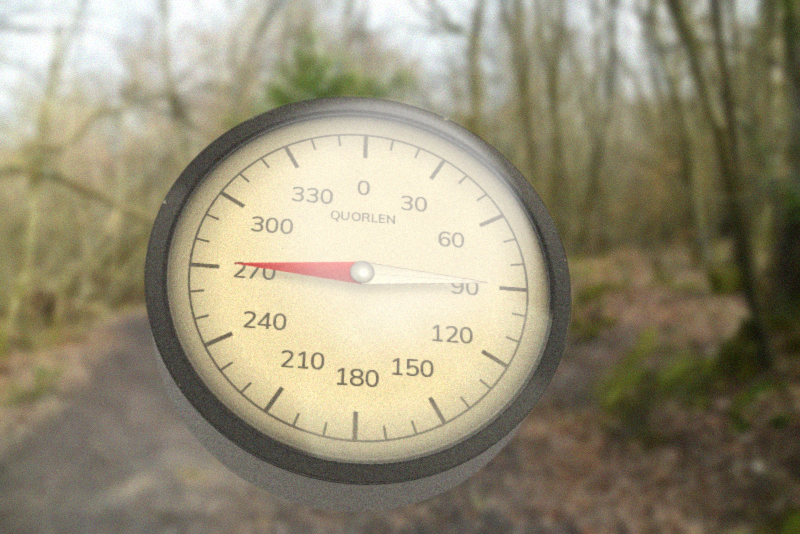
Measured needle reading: 270 °
